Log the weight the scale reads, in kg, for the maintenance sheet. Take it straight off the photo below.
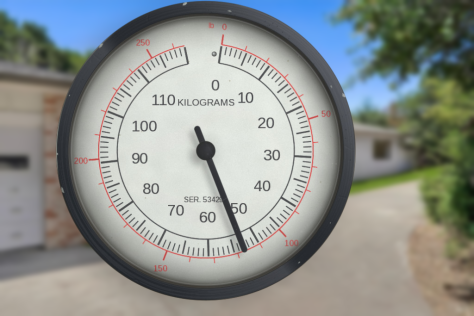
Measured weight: 53 kg
